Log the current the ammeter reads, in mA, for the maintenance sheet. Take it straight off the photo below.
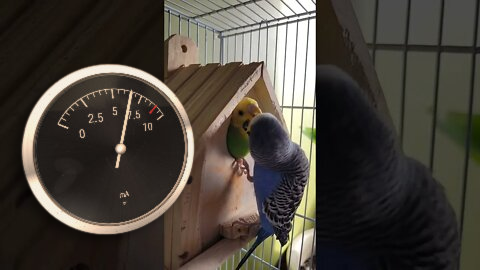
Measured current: 6.5 mA
